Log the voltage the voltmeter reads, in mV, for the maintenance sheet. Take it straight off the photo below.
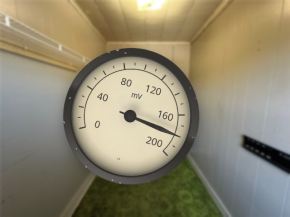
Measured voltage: 180 mV
